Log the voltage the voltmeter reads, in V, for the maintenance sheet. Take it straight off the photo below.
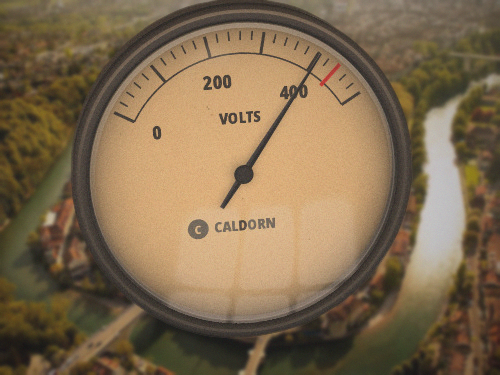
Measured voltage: 400 V
